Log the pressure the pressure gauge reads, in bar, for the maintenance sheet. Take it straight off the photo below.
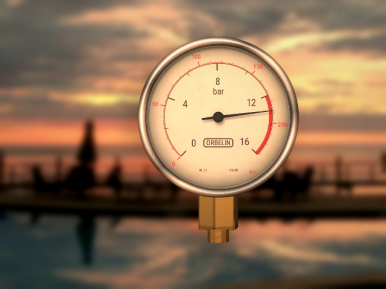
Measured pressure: 13 bar
